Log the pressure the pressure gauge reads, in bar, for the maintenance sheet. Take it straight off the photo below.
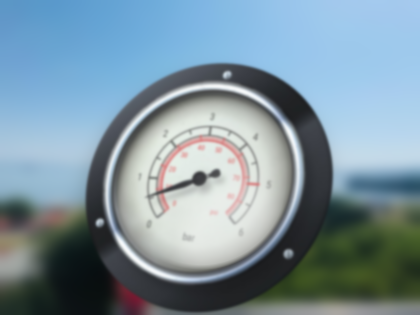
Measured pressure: 0.5 bar
